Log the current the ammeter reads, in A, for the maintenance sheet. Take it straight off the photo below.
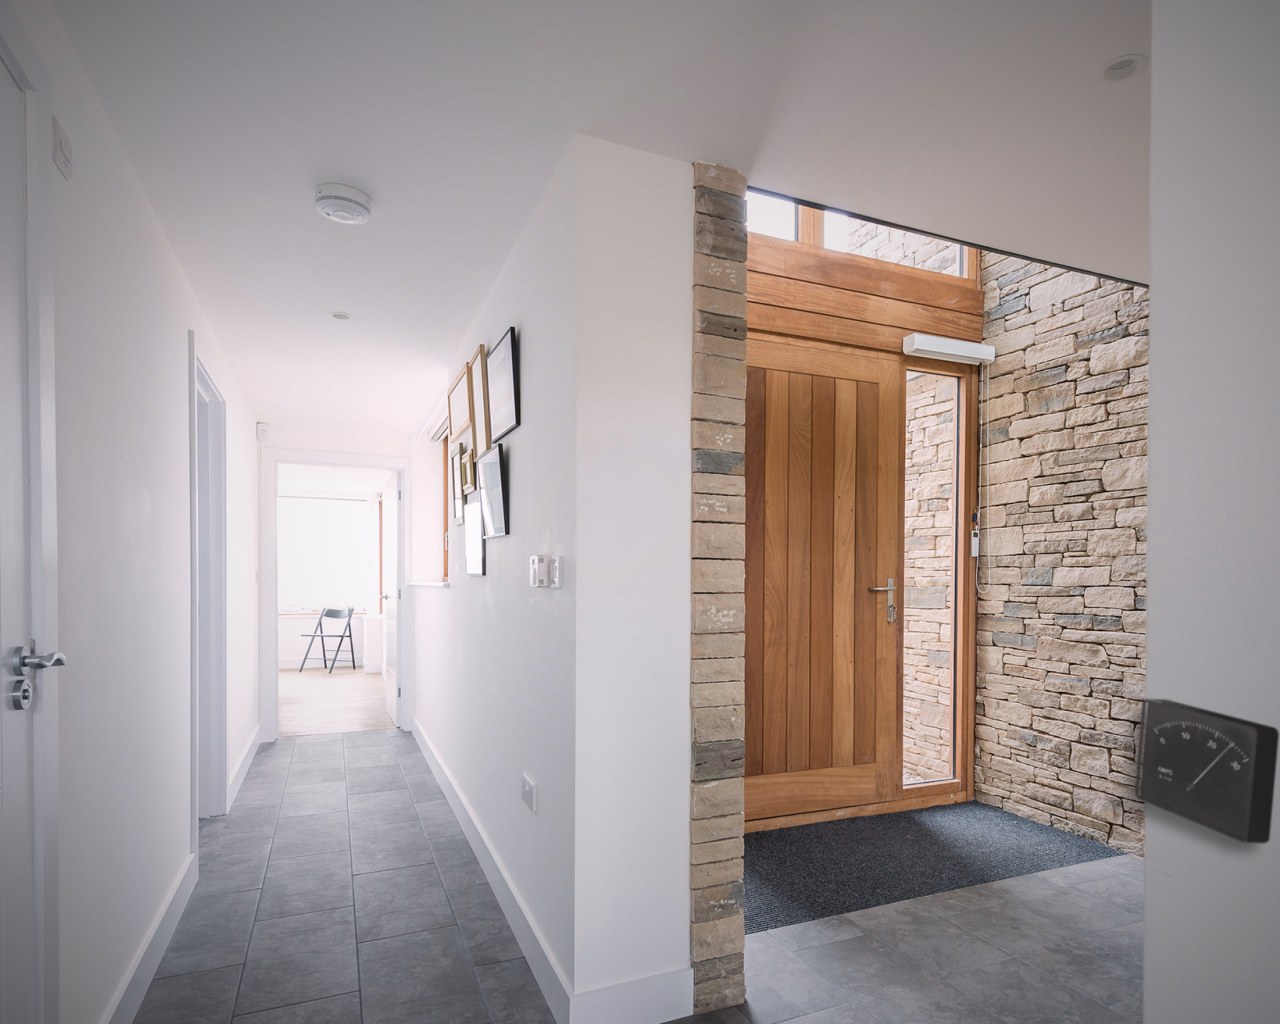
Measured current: 25 A
